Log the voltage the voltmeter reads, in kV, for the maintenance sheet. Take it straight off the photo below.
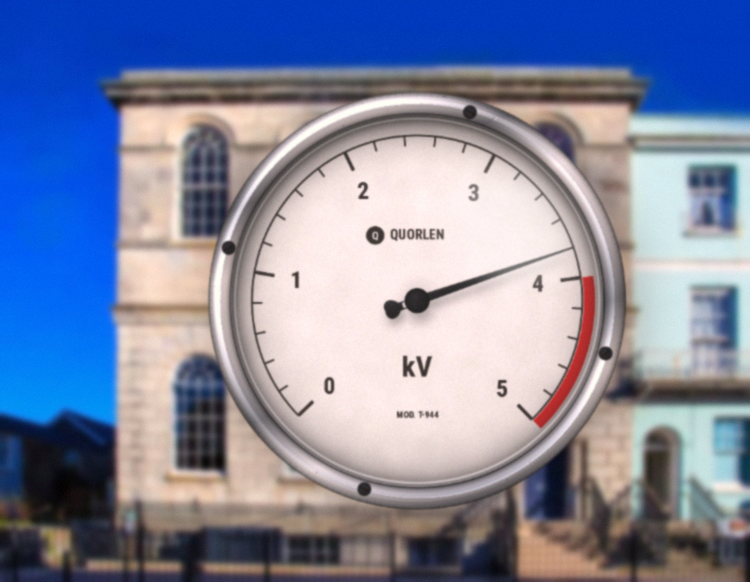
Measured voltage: 3.8 kV
